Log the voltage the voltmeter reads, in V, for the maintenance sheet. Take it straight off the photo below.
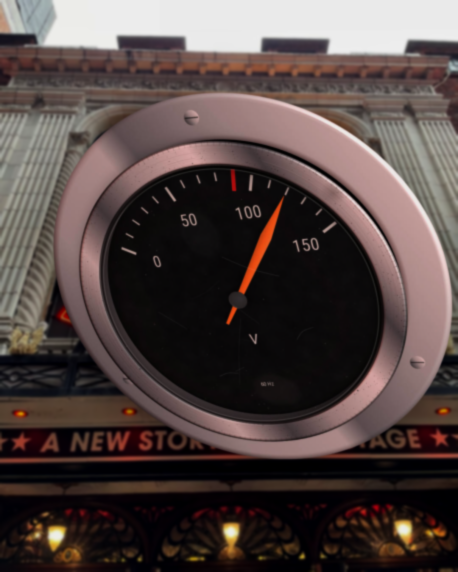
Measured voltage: 120 V
